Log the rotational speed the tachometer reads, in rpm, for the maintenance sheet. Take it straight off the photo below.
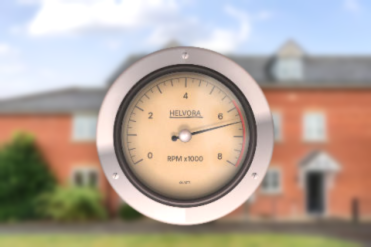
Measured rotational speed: 6500 rpm
